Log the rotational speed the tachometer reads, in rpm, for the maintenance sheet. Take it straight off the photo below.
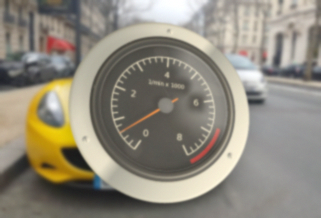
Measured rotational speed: 600 rpm
